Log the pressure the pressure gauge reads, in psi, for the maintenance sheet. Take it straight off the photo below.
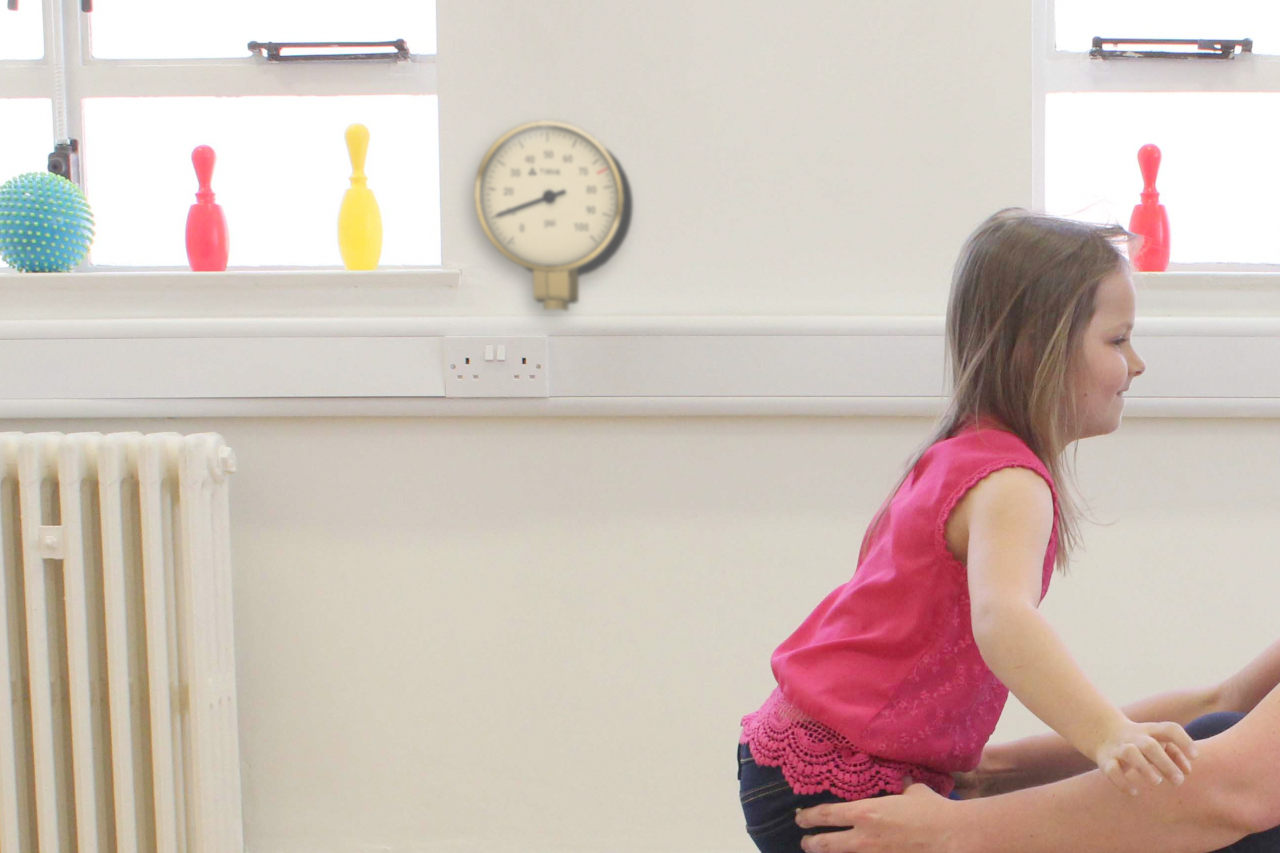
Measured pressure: 10 psi
